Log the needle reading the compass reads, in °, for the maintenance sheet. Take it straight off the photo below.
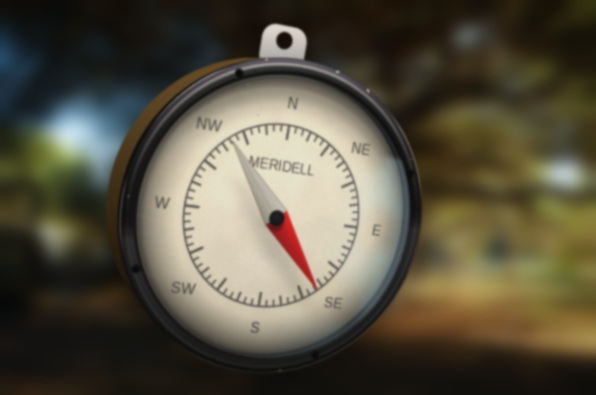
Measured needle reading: 140 °
